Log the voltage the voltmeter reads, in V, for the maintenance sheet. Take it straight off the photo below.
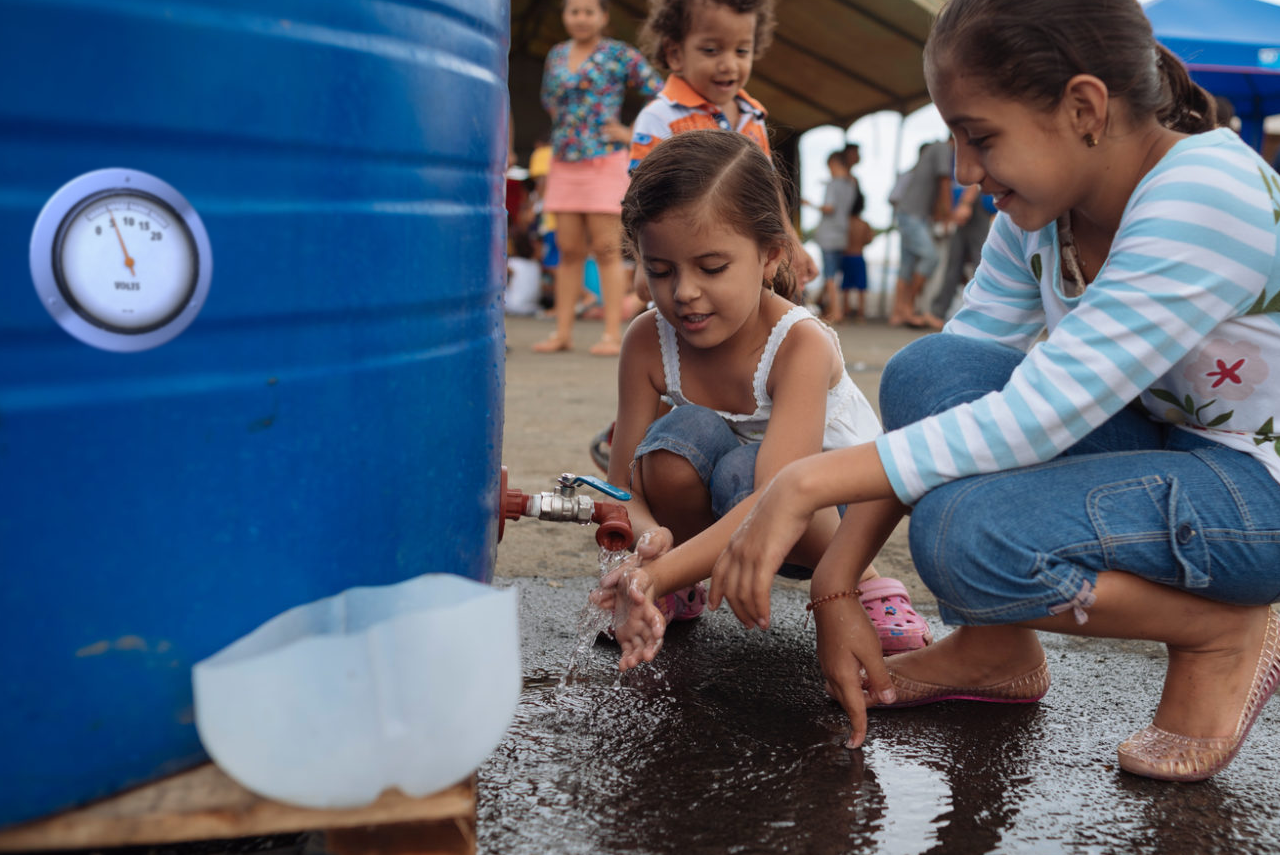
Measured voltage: 5 V
